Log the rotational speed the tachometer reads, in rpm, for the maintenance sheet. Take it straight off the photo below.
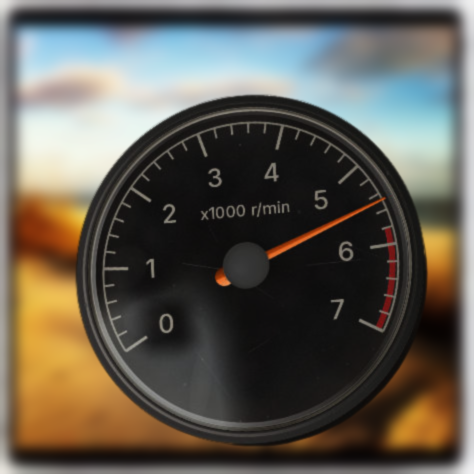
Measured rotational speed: 5500 rpm
